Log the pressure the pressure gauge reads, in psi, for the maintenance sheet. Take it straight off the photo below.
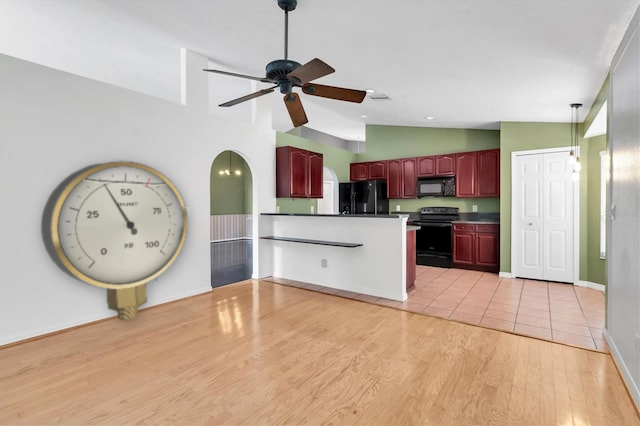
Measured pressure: 40 psi
